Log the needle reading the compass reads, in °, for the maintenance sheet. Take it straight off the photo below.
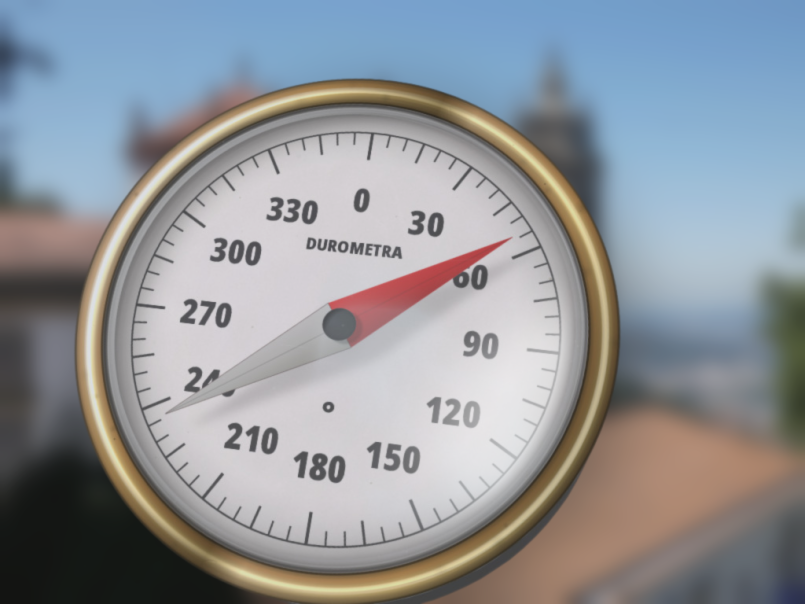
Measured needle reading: 55 °
